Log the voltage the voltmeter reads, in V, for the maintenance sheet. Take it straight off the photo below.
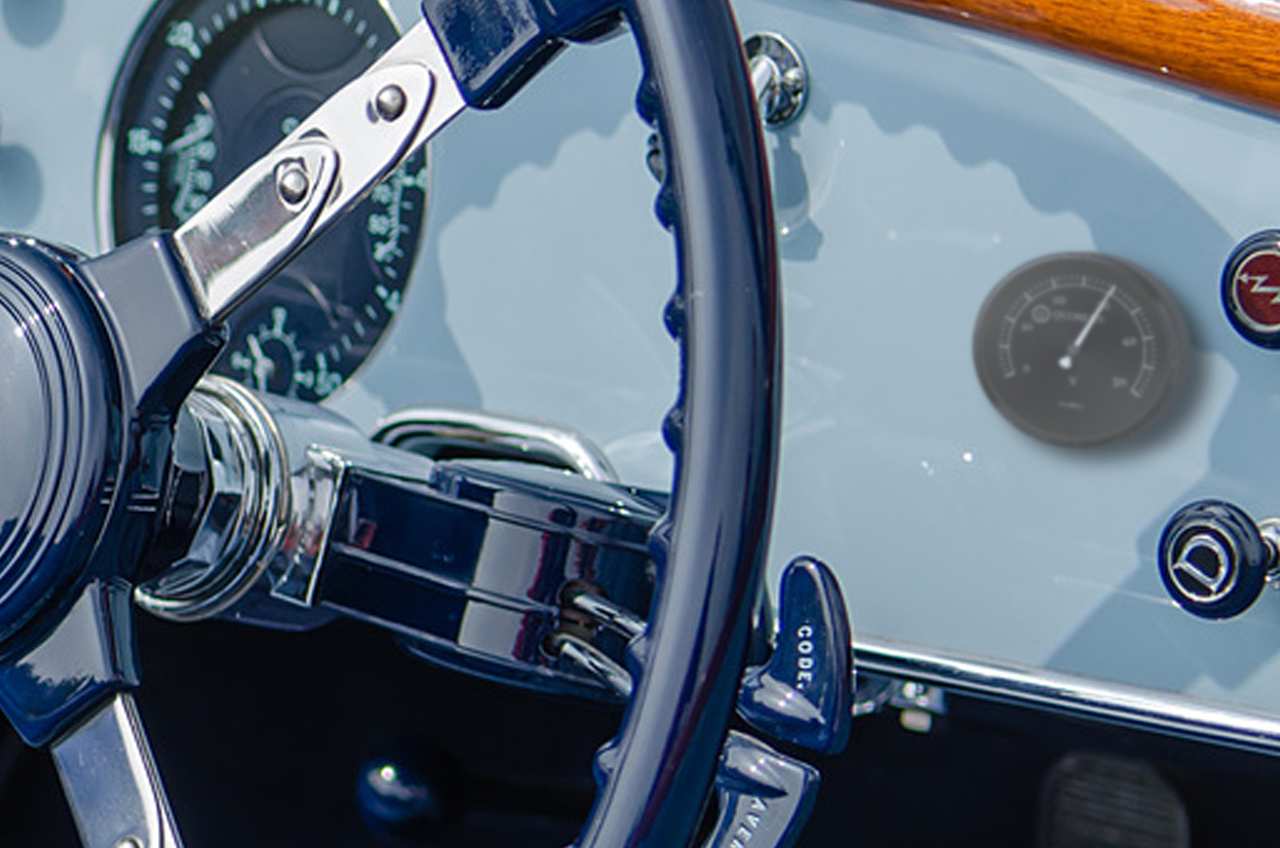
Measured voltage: 30 V
